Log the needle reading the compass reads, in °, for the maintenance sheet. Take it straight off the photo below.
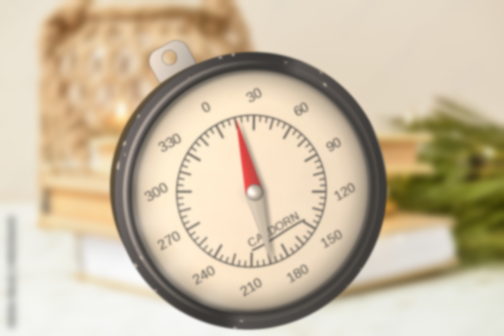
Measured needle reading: 15 °
